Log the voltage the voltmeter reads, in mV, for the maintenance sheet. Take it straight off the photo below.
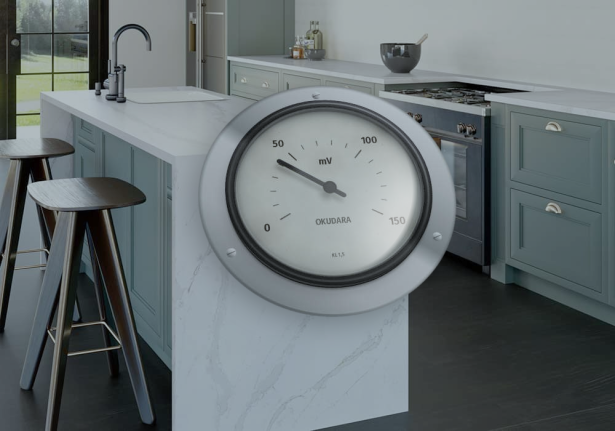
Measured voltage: 40 mV
